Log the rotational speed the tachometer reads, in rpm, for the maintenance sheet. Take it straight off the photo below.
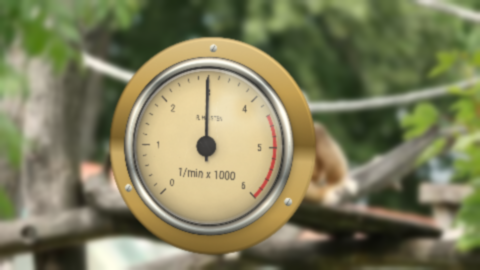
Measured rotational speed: 3000 rpm
